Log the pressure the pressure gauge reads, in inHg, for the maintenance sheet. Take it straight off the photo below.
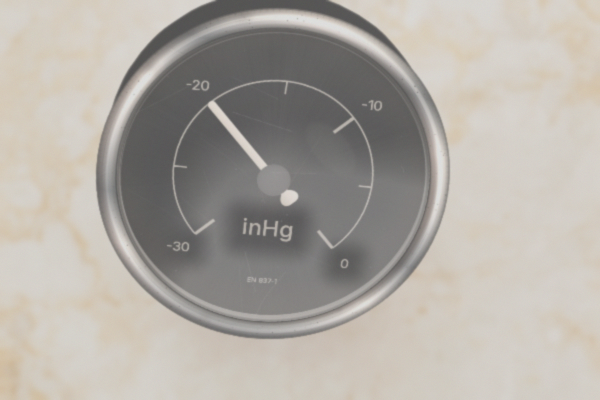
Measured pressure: -20 inHg
